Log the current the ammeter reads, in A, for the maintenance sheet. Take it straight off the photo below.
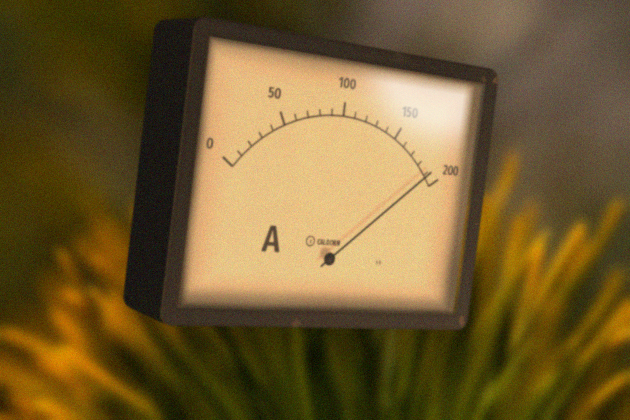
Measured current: 190 A
